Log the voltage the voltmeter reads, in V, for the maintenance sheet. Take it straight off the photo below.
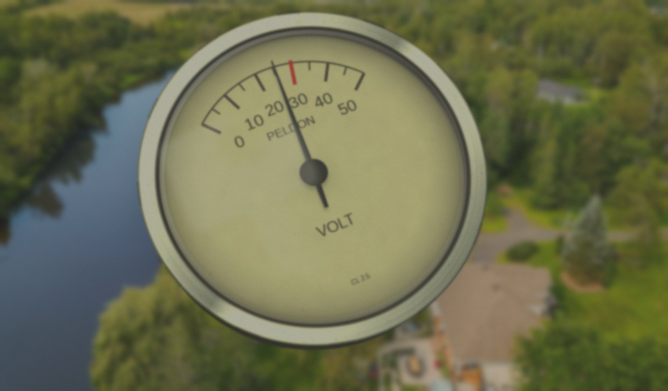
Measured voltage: 25 V
